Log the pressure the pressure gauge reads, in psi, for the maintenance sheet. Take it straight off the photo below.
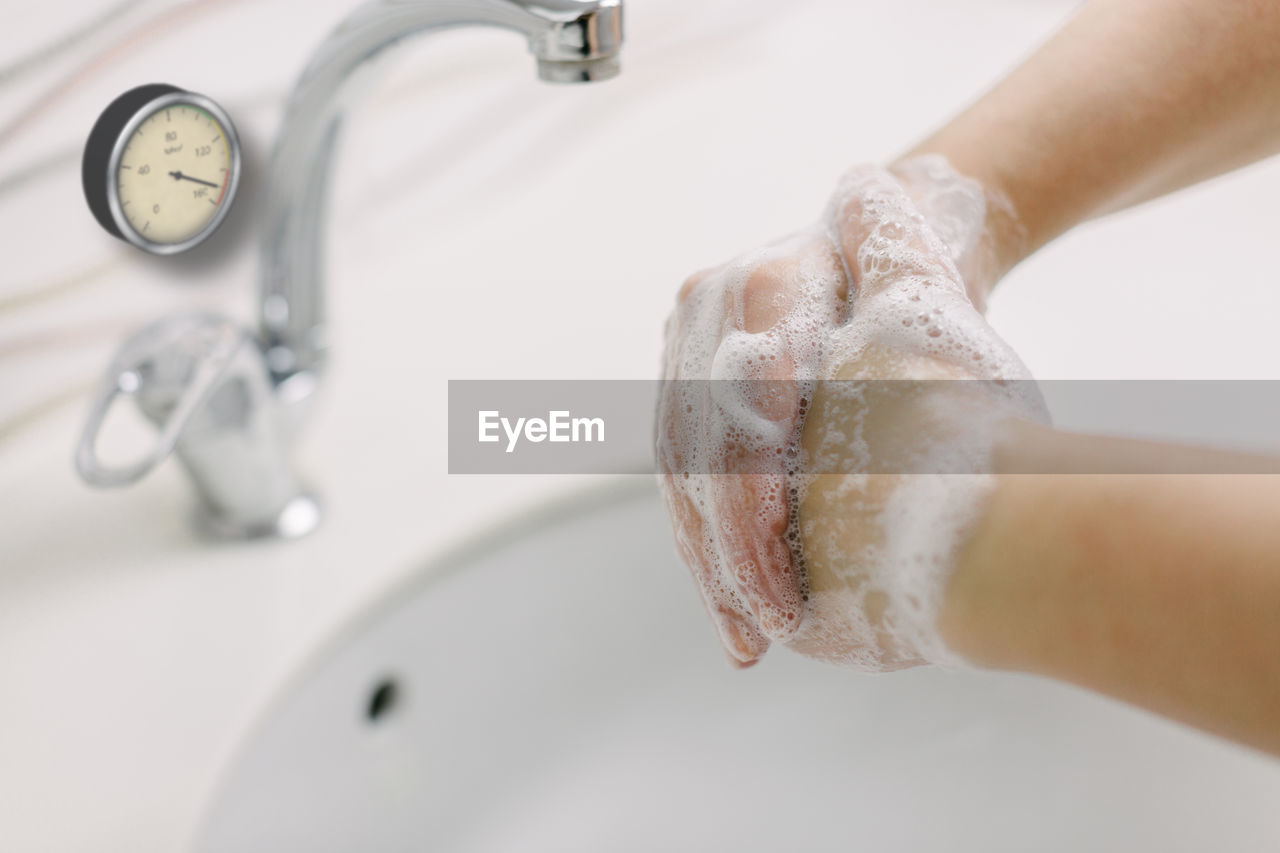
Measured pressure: 150 psi
